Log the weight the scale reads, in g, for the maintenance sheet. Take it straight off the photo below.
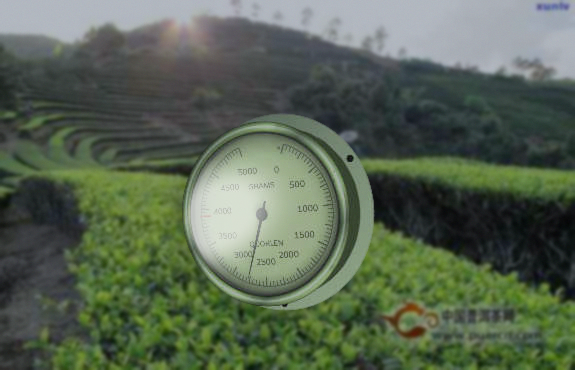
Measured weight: 2750 g
